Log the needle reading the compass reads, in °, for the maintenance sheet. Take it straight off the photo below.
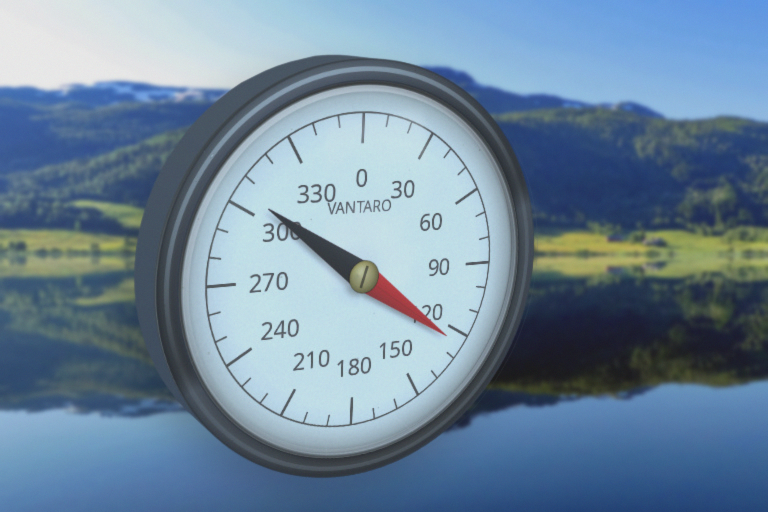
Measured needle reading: 125 °
